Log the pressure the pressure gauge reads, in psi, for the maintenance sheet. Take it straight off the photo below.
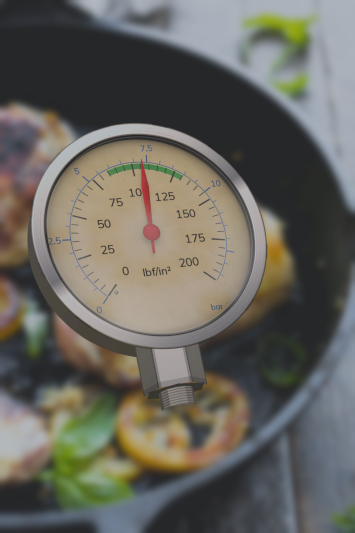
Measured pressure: 105 psi
